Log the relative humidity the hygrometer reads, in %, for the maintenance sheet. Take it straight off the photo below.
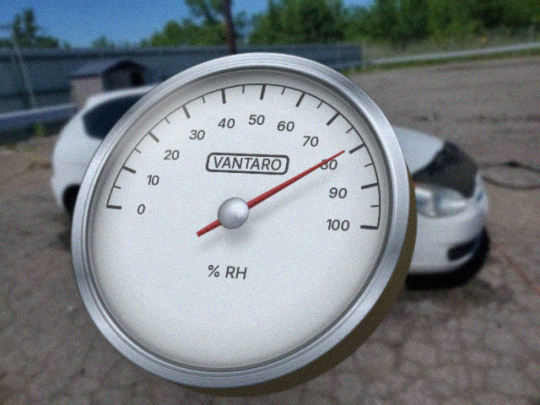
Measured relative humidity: 80 %
